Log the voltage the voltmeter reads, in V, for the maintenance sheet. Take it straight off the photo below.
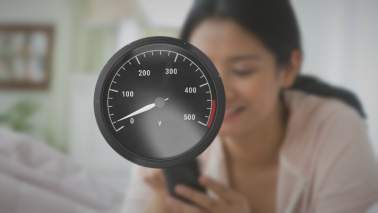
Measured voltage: 20 V
